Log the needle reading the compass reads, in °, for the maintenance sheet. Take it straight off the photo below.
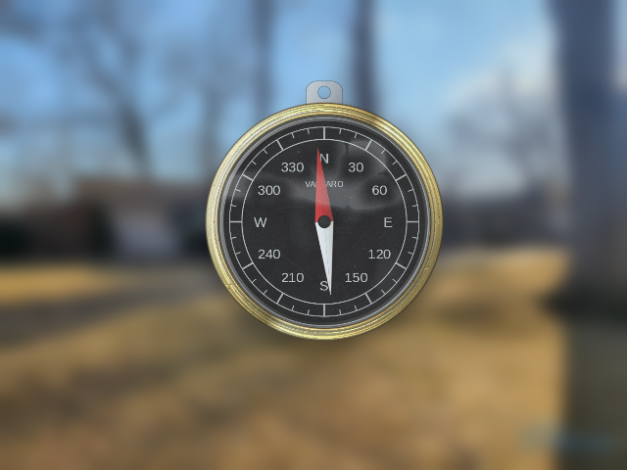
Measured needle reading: 355 °
